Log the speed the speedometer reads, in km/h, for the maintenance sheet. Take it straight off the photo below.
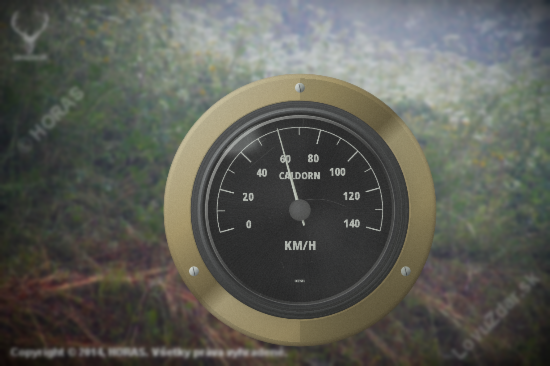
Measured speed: 60 km/h
